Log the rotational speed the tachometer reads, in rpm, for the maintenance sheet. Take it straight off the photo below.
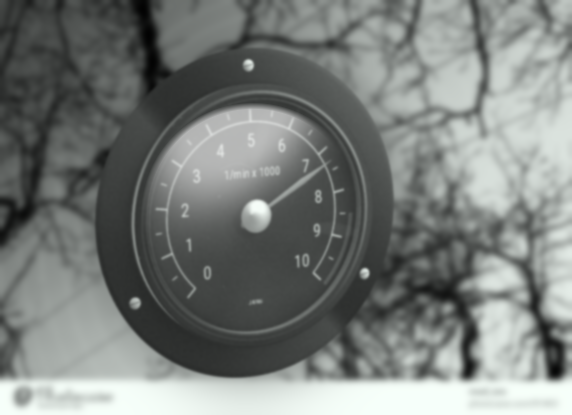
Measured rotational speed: 7250 rpm
